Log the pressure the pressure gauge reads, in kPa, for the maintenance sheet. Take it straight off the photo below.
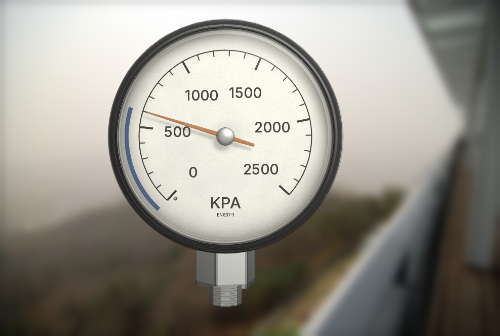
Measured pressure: 600 kPa
